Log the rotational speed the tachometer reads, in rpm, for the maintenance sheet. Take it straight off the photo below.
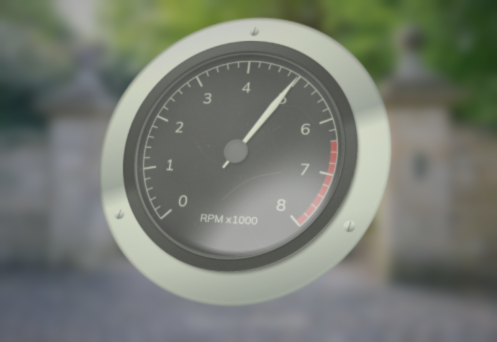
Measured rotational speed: 5000 rpm
